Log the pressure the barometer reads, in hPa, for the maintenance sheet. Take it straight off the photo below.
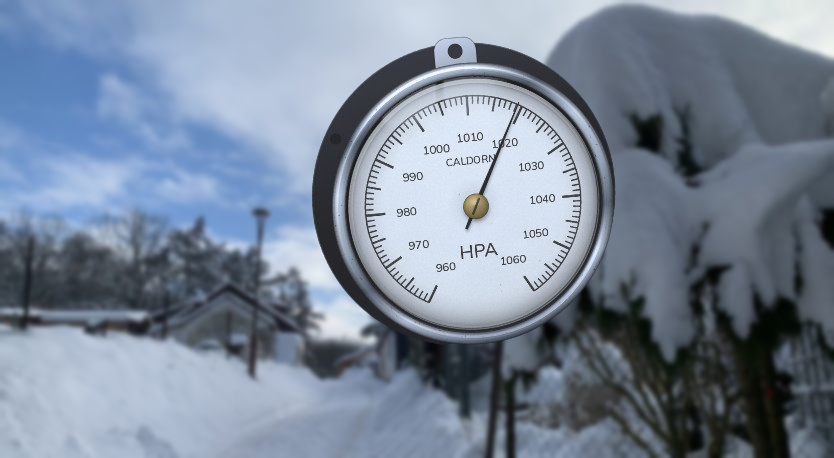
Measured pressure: 1019 hPa
